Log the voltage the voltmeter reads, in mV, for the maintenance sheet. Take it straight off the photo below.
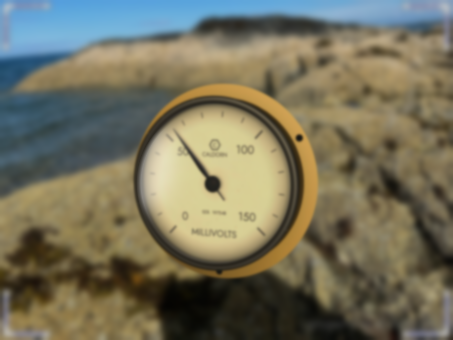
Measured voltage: 55 mV
